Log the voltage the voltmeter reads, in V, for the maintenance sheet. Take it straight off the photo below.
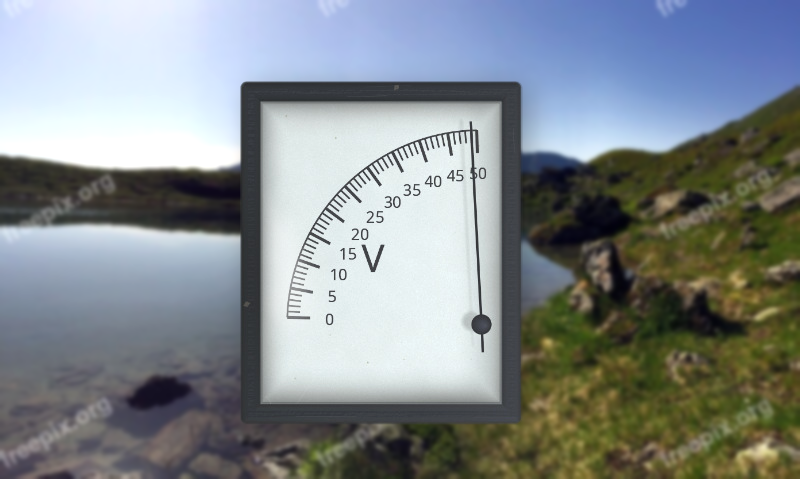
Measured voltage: 49 V
